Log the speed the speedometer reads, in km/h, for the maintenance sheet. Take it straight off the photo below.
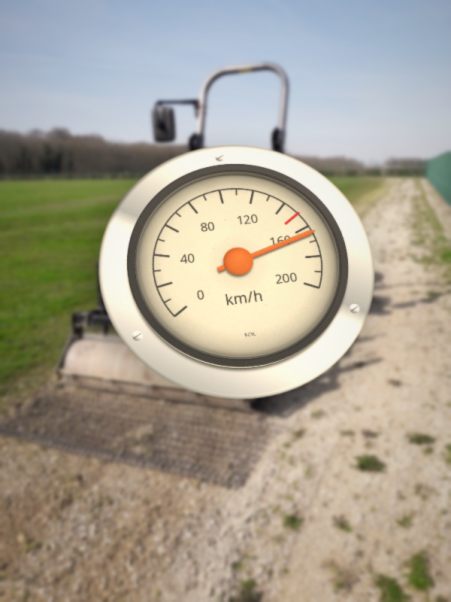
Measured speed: 165 km/h
